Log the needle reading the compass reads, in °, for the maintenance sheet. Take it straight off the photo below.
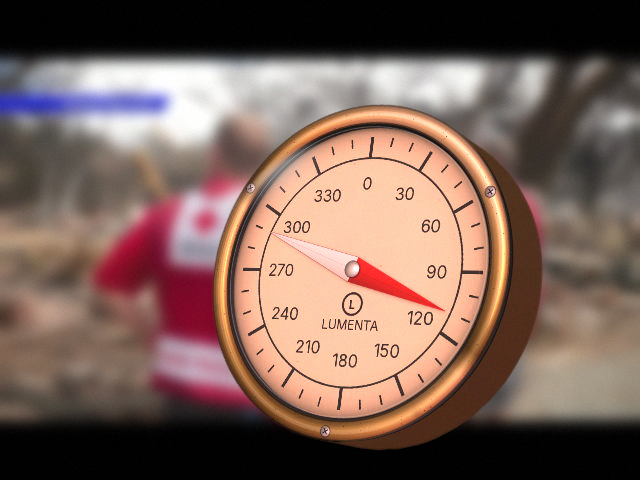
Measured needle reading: 110 °
